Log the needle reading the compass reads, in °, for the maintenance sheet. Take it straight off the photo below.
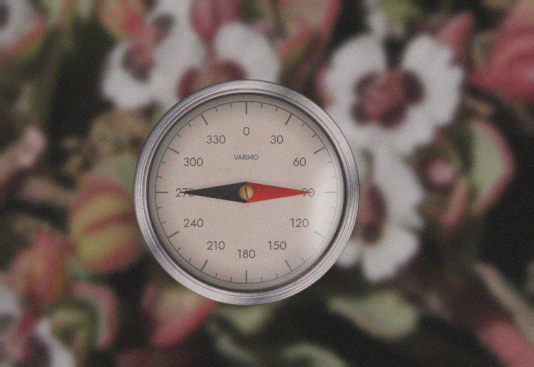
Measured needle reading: 90 °
